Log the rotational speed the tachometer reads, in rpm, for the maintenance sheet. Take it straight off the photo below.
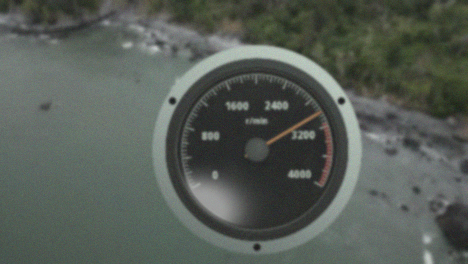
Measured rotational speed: 3000 rpm
